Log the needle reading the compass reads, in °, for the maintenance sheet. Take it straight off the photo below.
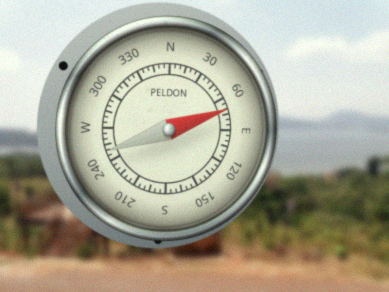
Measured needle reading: 70 °
